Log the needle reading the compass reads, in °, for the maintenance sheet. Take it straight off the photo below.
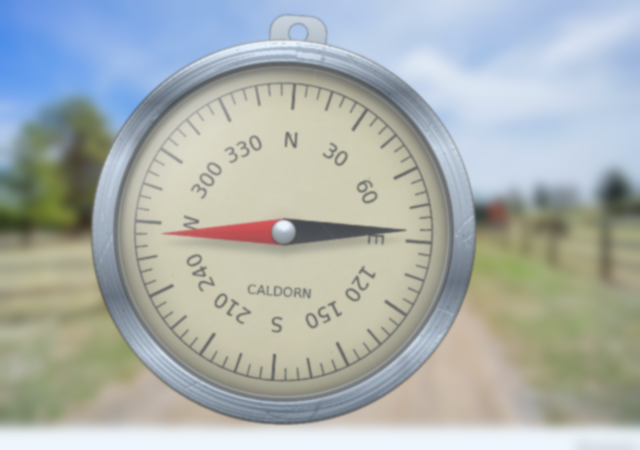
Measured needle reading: 265 °
